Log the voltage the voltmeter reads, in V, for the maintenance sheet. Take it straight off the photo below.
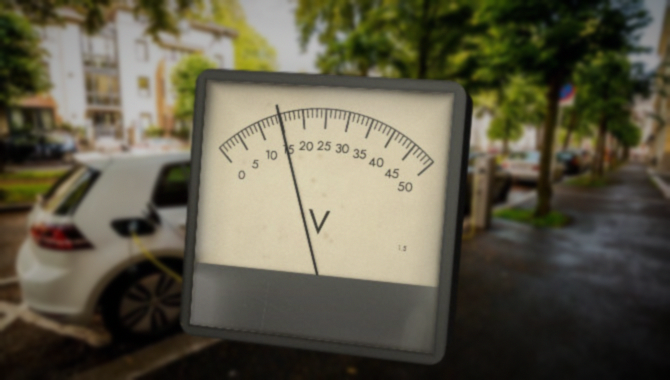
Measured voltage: 15 V
